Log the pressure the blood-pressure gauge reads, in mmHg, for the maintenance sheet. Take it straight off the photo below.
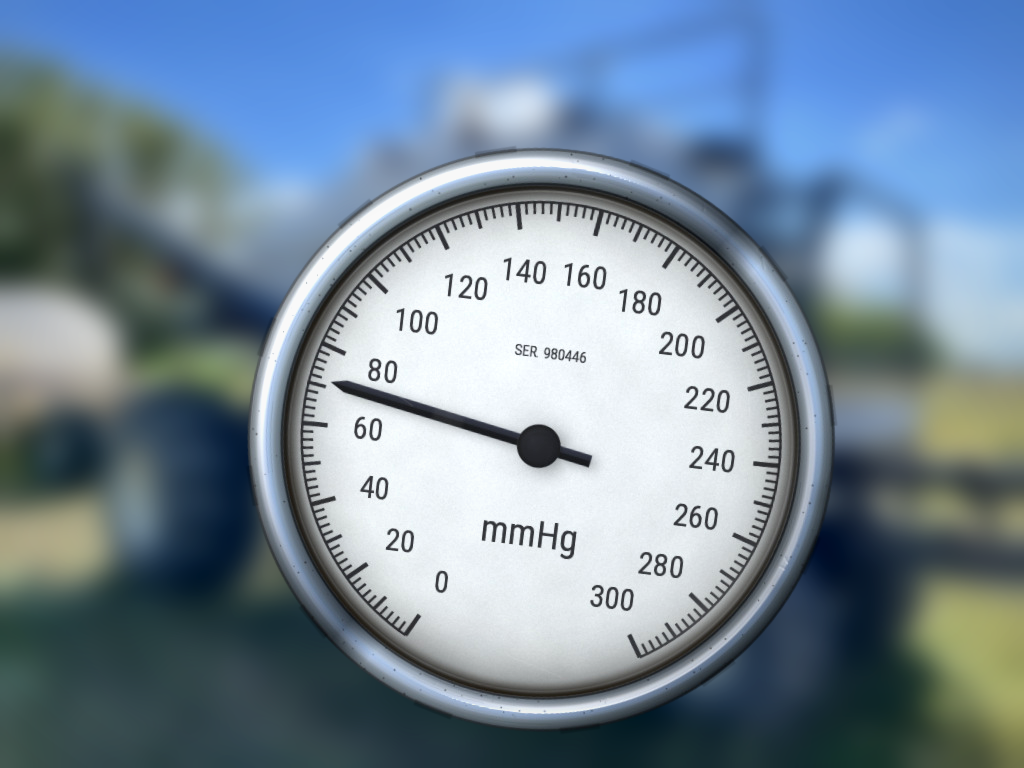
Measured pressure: 72 mmHg
